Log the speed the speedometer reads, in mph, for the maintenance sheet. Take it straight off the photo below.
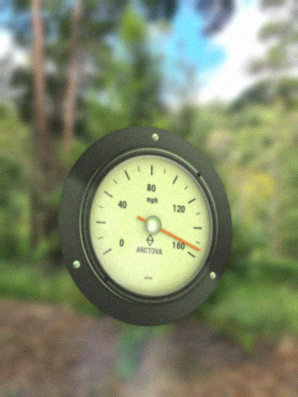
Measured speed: 155 mph
